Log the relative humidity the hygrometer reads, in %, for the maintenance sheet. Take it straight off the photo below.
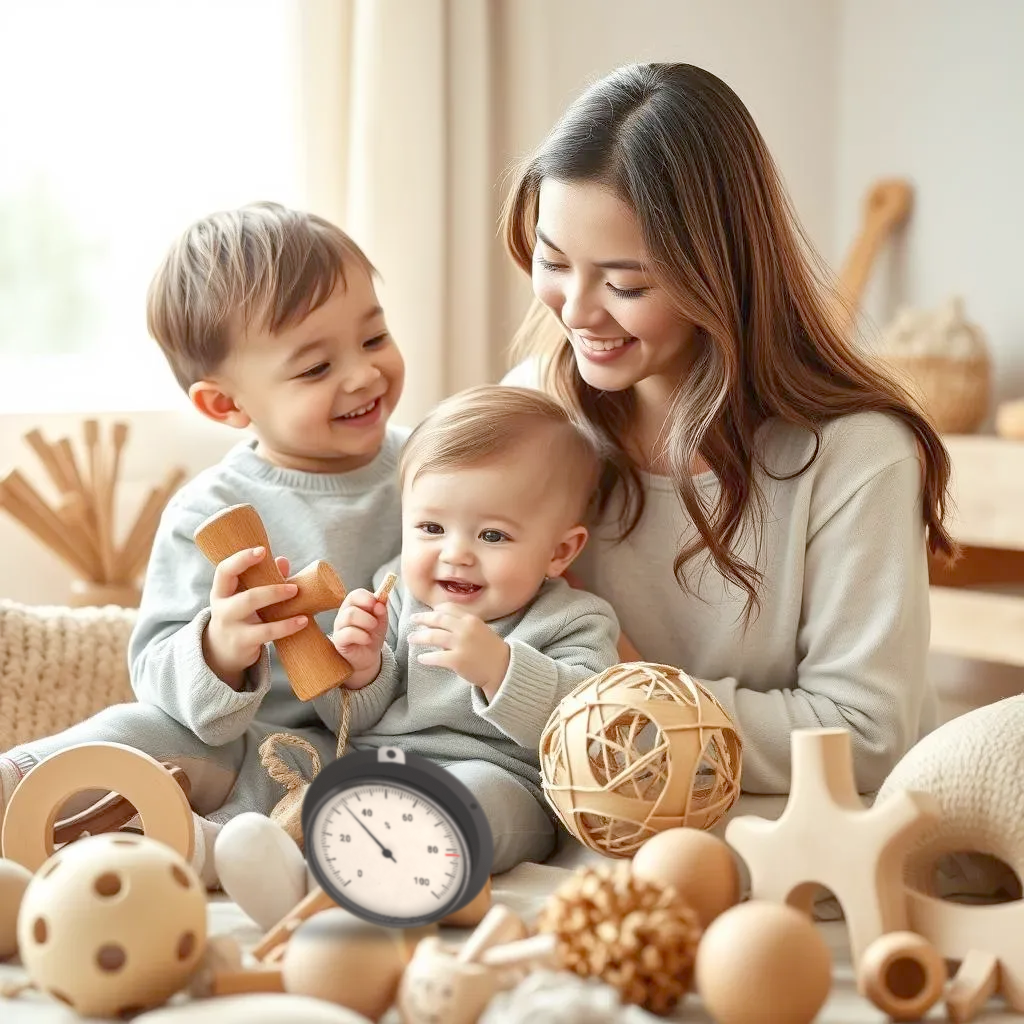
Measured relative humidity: 35 %
